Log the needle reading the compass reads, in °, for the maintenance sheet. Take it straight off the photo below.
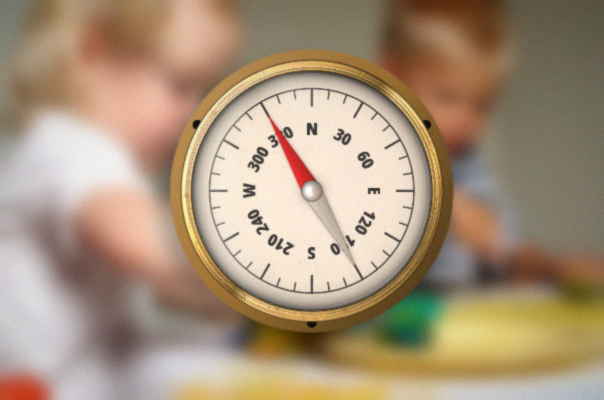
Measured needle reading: 330 °
